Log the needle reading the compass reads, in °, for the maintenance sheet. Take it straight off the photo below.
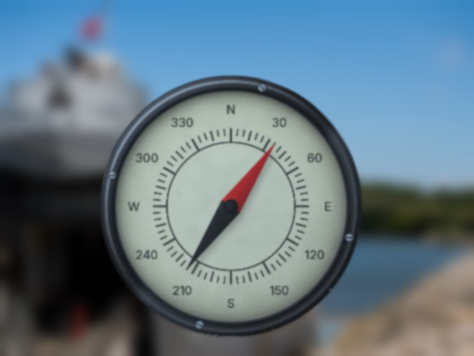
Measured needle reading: 35 °
